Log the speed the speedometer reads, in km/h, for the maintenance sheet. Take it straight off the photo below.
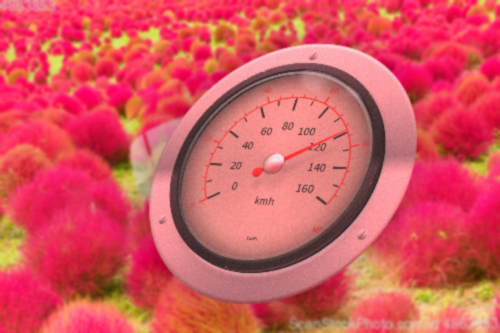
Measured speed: 120 km/h
